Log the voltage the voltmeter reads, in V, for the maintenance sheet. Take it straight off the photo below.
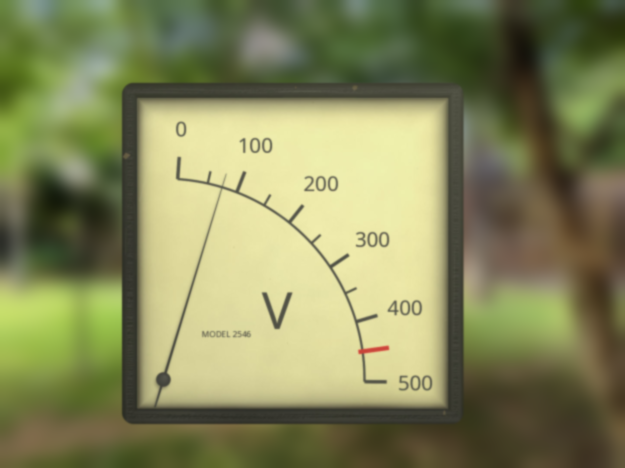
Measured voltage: 75 V
